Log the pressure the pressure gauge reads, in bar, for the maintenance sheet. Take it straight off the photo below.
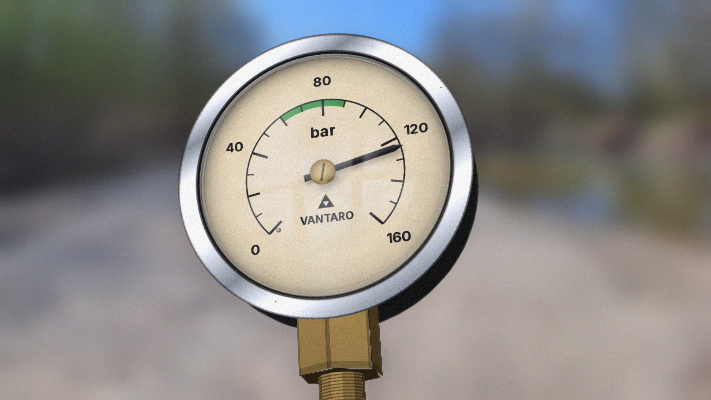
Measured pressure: 125 bar
